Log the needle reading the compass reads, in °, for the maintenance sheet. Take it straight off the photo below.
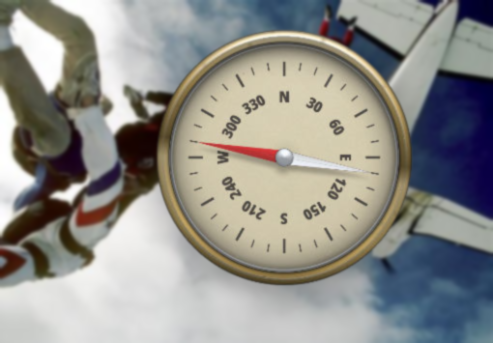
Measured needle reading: 280 °
